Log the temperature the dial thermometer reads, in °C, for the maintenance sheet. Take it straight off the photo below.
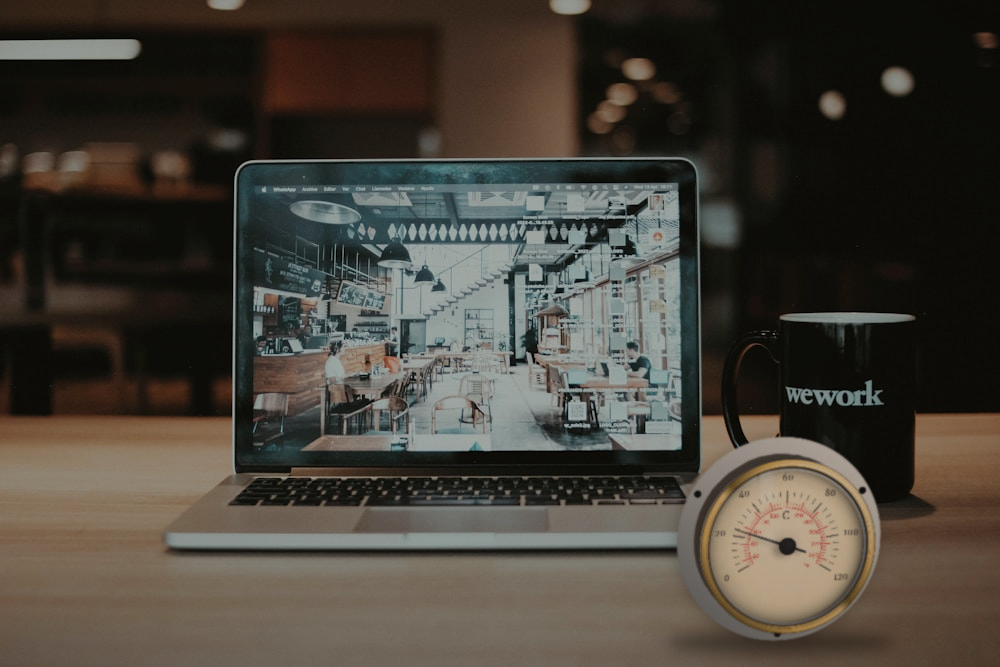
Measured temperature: 24 °C
